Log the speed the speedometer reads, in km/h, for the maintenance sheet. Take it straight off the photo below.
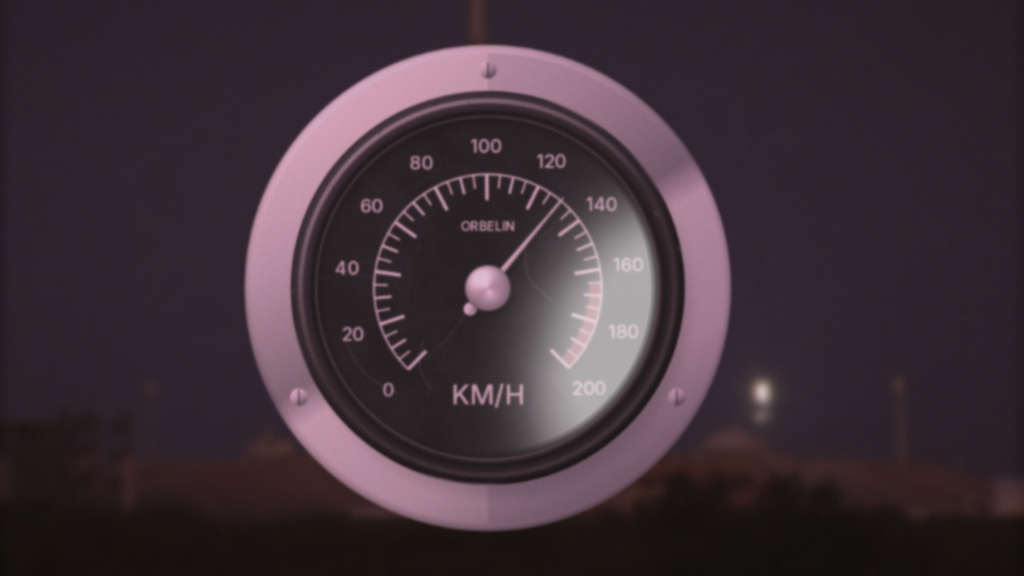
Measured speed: 130 km/h
